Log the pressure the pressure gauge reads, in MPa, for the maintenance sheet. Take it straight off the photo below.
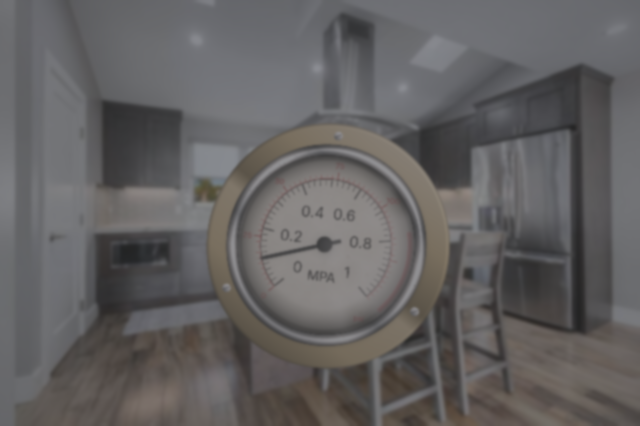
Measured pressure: 0.1 MPa
